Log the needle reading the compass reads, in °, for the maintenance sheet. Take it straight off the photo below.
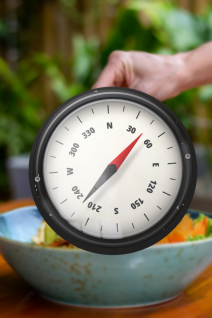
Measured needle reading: 45 °
